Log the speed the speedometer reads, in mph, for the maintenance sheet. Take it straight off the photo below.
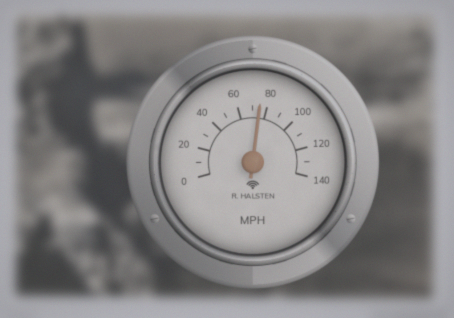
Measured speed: 75 mph
